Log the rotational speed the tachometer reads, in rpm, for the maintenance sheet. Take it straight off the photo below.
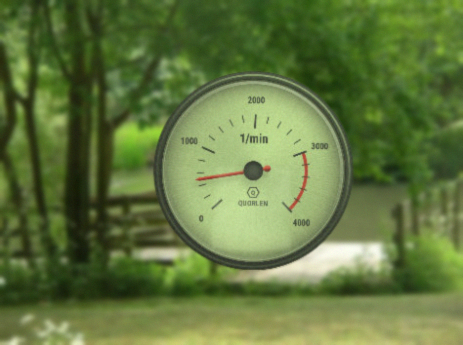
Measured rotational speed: 500 rpm
